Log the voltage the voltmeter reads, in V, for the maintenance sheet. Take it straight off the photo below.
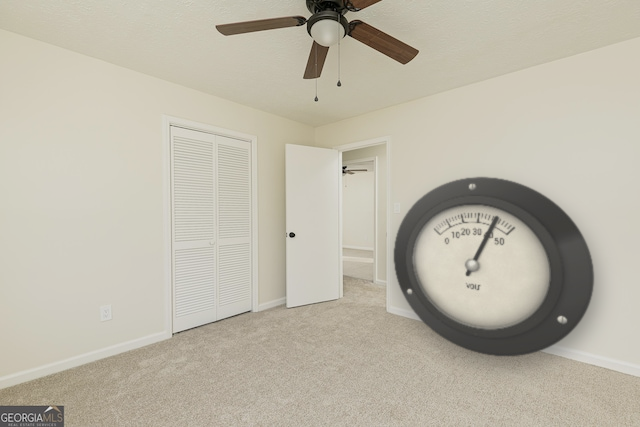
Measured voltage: 40 V
